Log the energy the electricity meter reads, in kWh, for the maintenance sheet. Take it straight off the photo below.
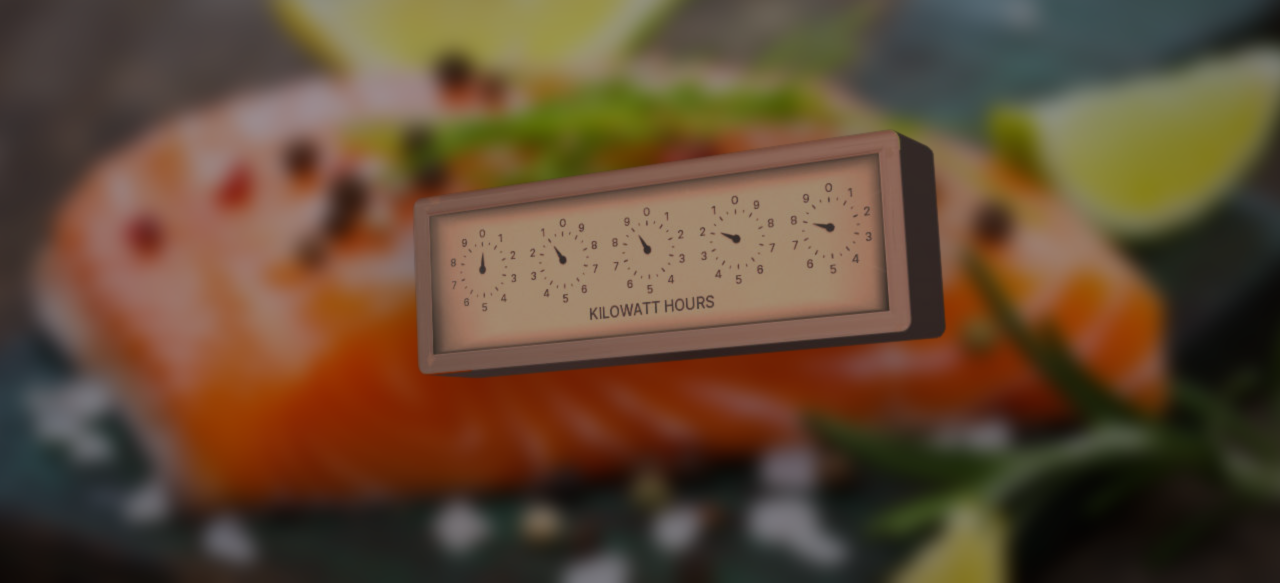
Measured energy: 918 kWh
